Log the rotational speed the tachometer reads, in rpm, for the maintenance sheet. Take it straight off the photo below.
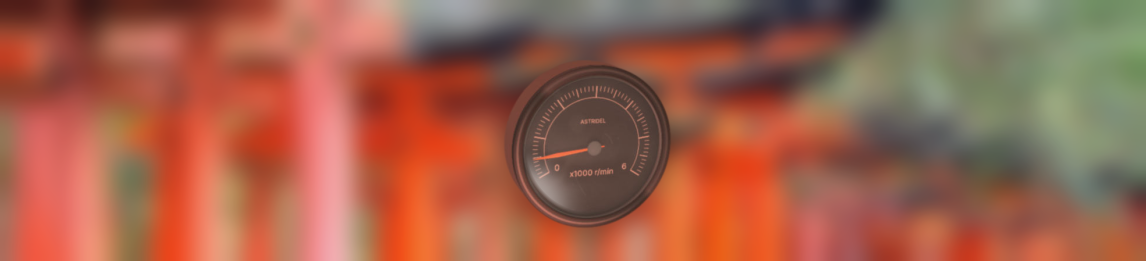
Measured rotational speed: 500 rpm
